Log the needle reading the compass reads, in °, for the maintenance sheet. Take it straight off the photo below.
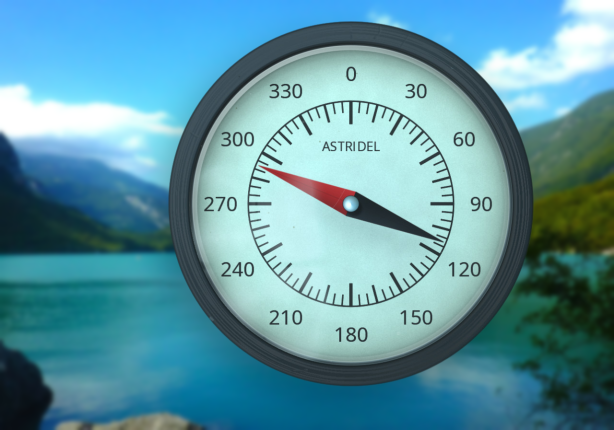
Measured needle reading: 292.5 °
